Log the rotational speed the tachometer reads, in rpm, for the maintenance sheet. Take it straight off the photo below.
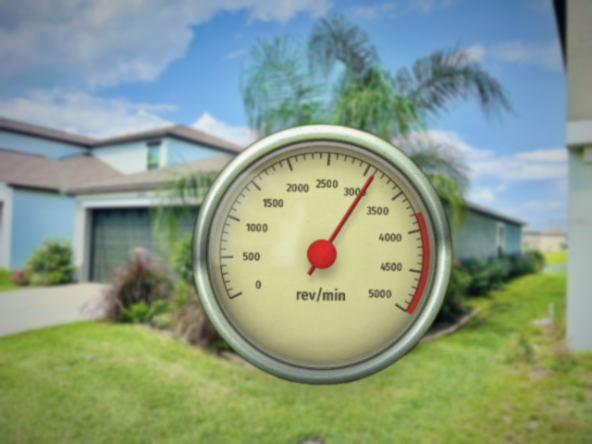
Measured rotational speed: 3100 rpm
